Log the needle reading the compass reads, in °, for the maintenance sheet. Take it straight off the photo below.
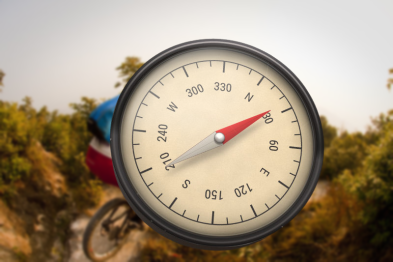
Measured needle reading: 25 °
